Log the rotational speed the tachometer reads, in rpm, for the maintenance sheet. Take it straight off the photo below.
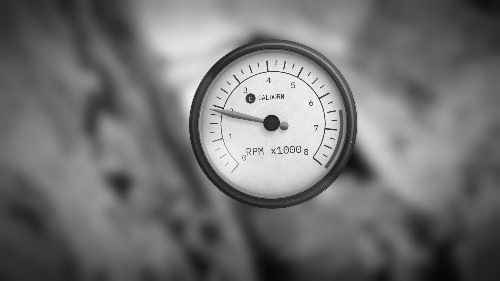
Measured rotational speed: 1875 rpm
